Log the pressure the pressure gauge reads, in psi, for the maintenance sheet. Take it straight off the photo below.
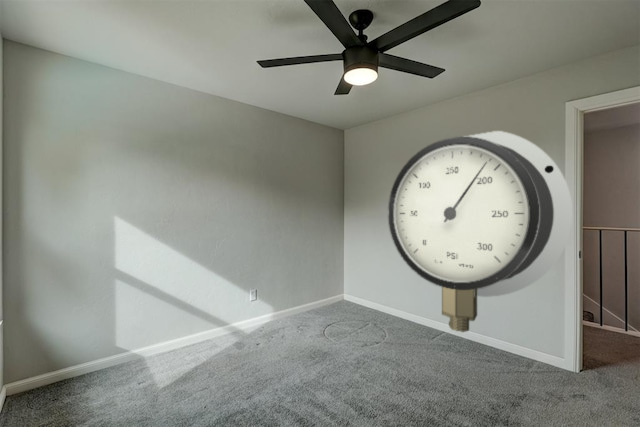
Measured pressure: 190 psi
